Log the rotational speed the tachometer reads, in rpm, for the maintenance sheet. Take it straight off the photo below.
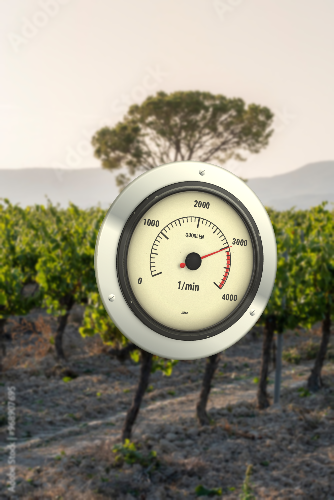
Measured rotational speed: 3000 rpm
